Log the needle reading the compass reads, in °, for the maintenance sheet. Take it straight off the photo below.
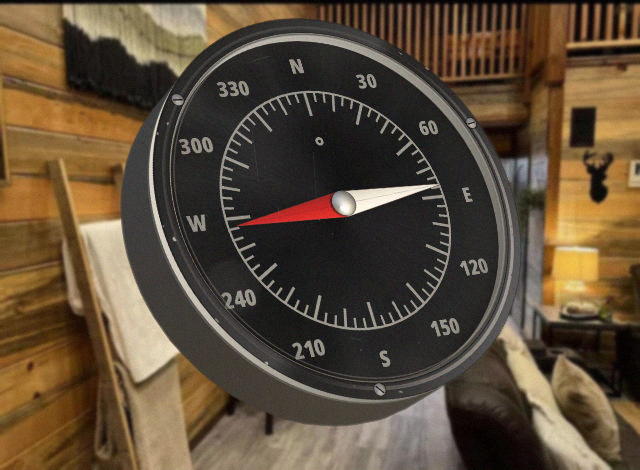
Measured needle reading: 265 °
